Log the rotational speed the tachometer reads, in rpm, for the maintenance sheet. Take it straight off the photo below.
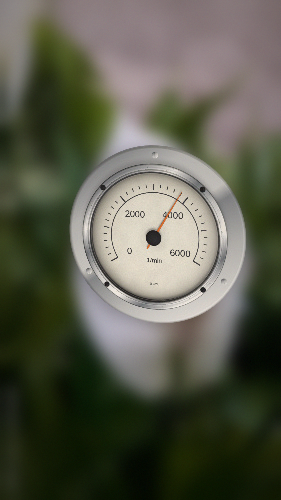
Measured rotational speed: 3800 rpm
